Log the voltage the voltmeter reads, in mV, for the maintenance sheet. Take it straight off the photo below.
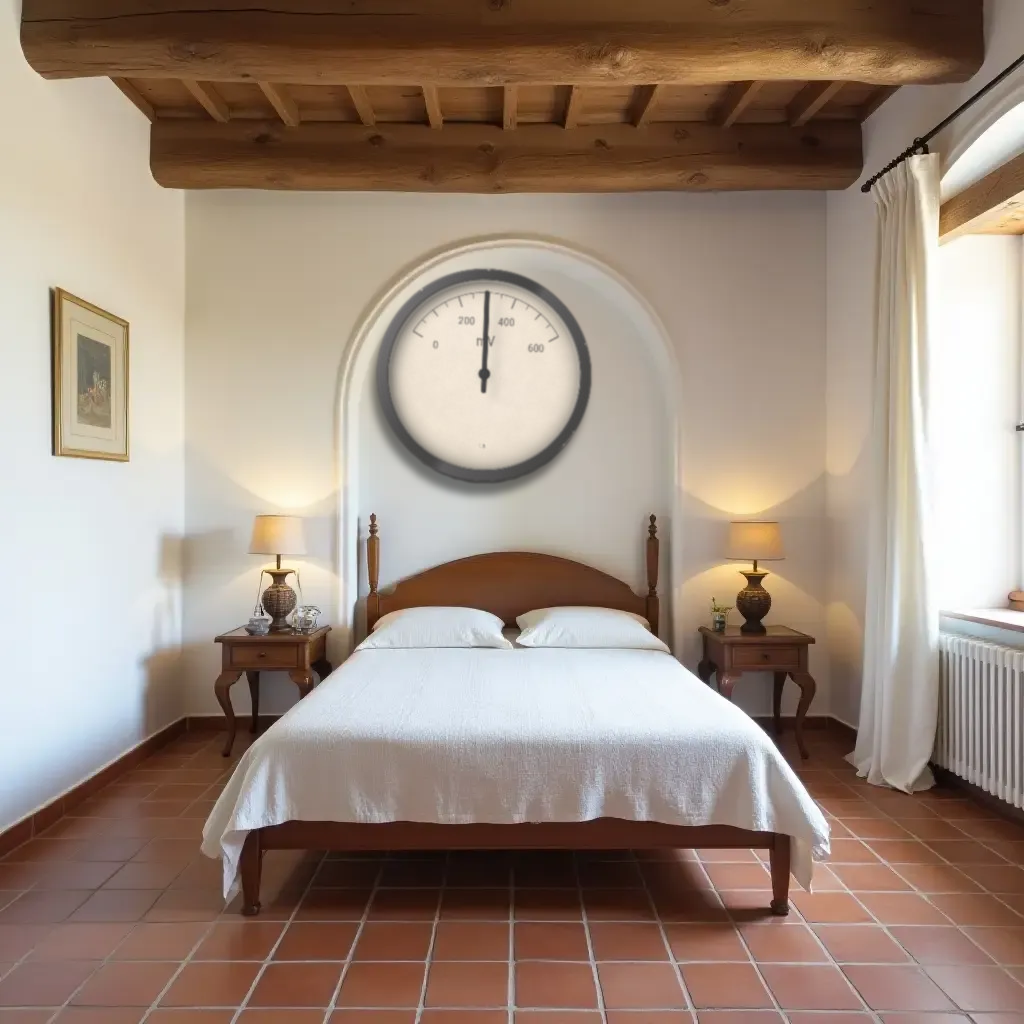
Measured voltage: 300 mV
